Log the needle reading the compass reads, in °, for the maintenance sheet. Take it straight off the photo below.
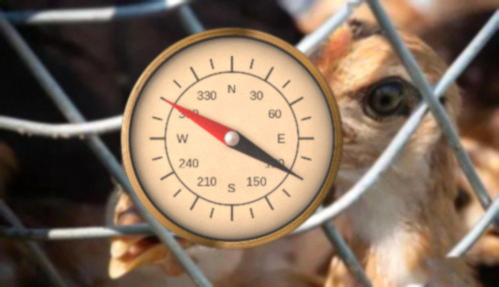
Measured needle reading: 300 °
